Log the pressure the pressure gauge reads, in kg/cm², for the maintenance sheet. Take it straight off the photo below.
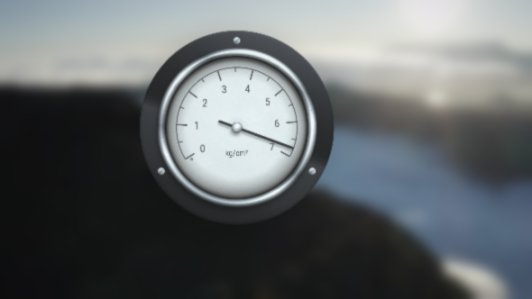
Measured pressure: 6.75 kg/cm²
